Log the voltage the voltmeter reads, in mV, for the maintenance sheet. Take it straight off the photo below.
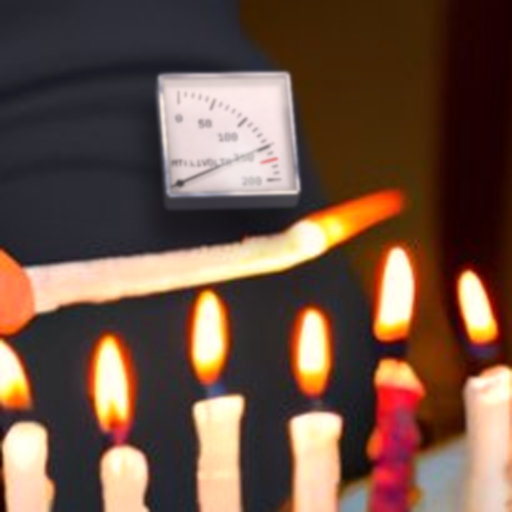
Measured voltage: 150 mV
